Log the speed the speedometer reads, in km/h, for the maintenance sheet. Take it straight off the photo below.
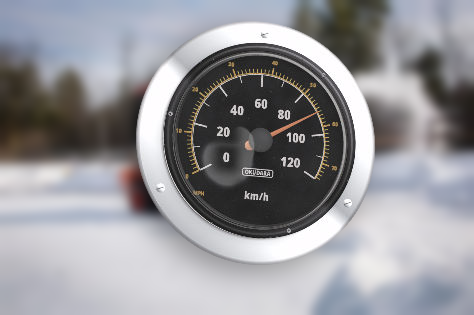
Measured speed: 90 km/h
